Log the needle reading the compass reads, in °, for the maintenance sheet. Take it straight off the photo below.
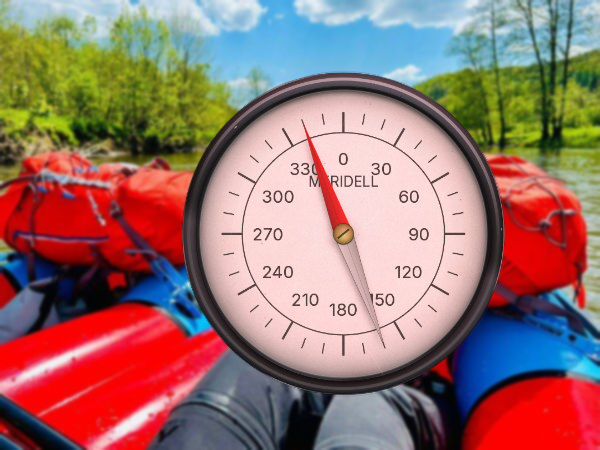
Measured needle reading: 340 °
